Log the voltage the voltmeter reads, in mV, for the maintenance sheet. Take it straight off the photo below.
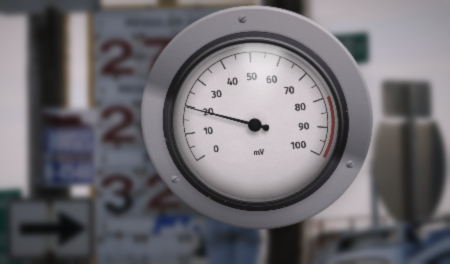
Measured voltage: 20 mV
